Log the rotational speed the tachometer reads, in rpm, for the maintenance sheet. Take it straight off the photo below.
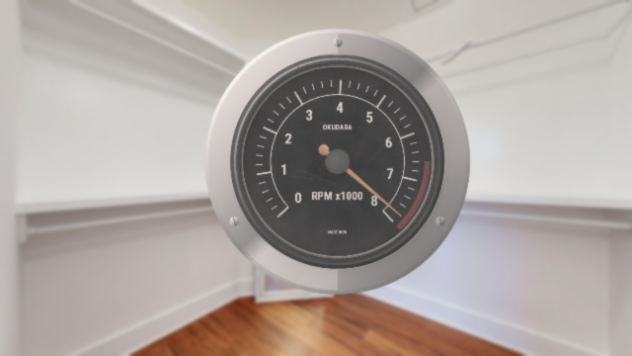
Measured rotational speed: 7800 rpm
